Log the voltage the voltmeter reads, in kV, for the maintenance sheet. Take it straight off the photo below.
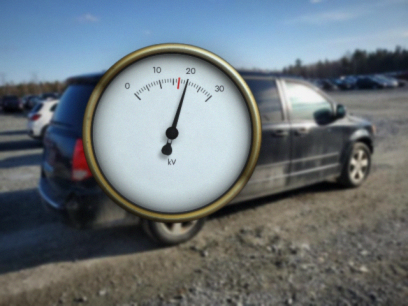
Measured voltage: 20 kV
